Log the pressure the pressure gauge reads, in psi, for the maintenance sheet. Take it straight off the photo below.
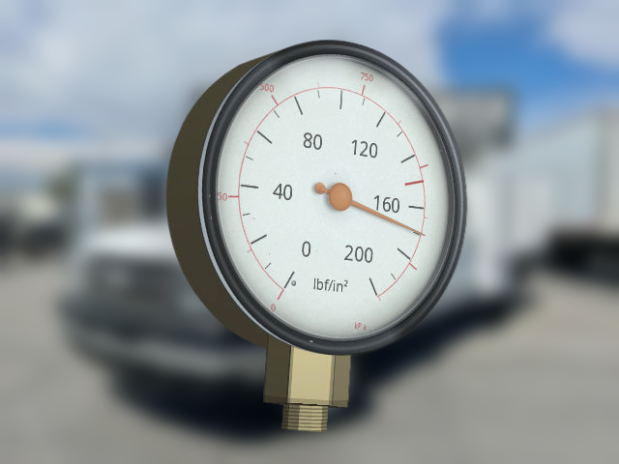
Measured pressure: 170 psi
